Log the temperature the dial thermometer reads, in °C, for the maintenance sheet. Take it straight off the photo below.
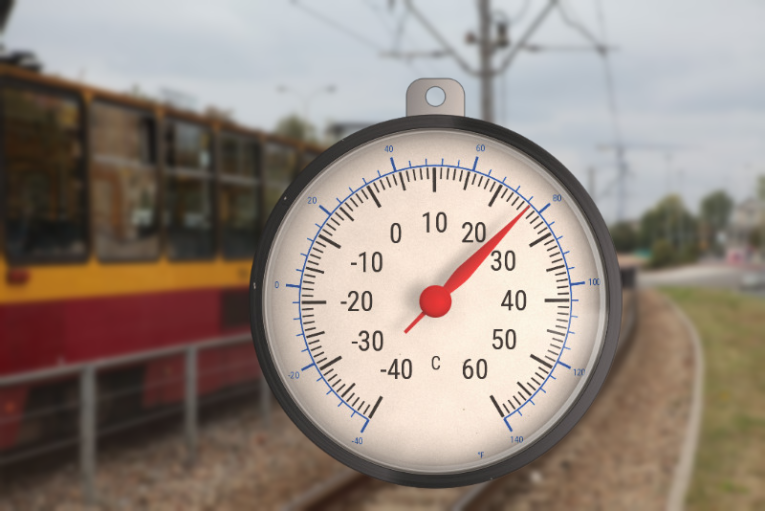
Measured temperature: 25 °C
